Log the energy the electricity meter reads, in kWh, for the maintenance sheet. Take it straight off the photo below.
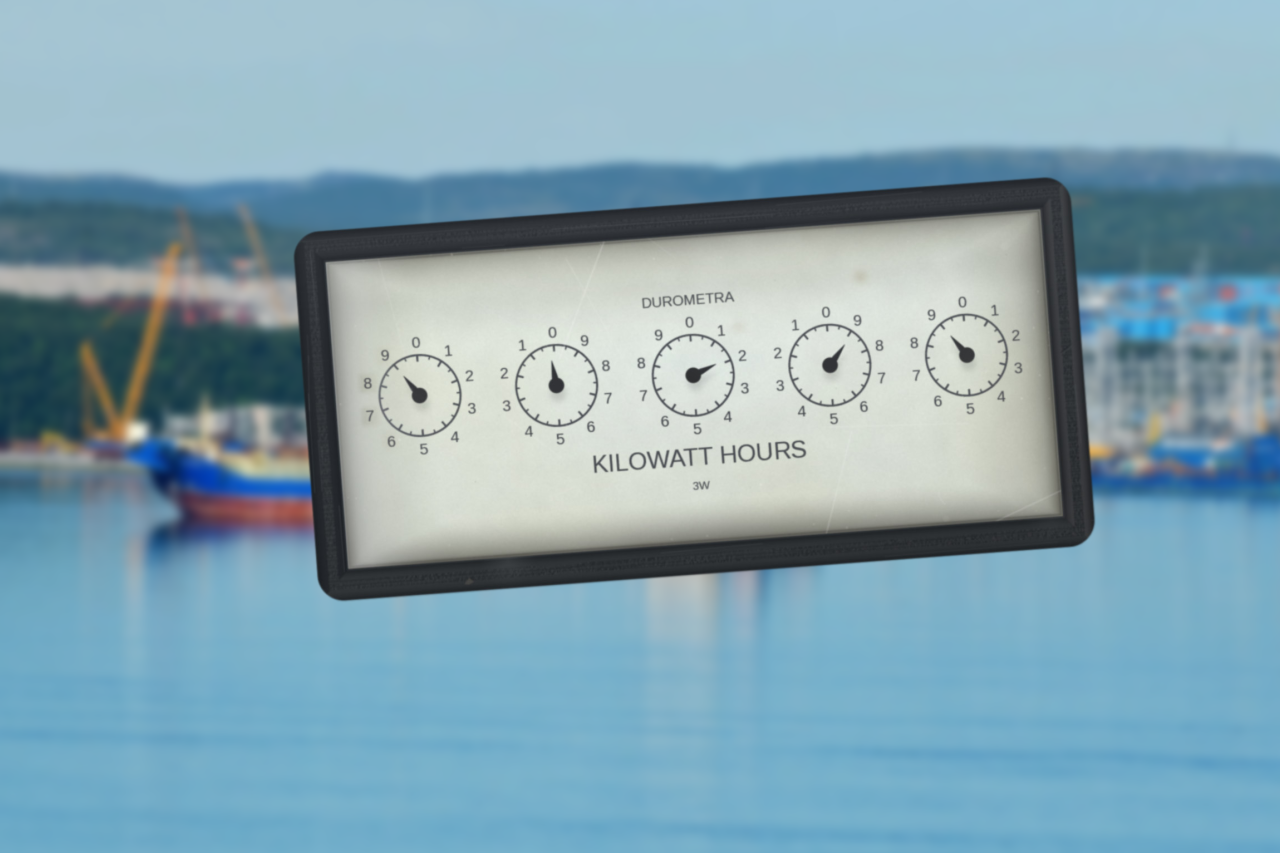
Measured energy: 90189 kWh
